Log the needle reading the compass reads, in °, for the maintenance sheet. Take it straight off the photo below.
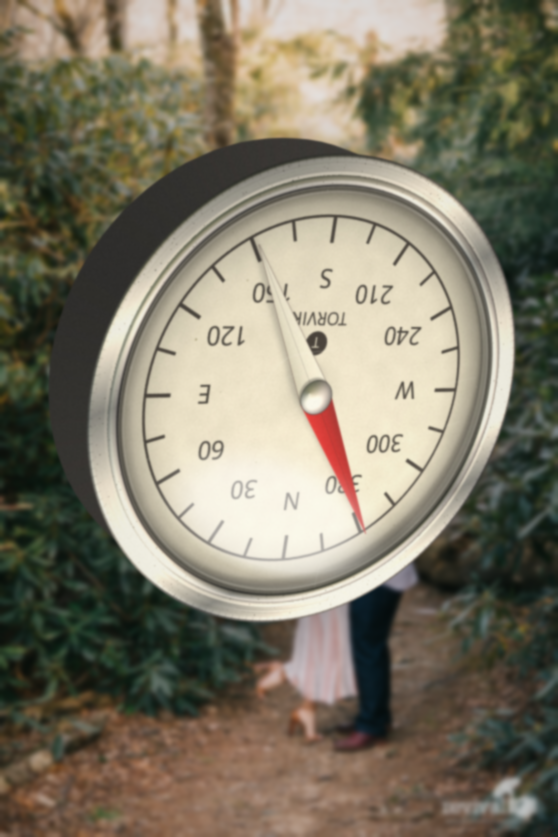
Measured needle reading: 330 °
